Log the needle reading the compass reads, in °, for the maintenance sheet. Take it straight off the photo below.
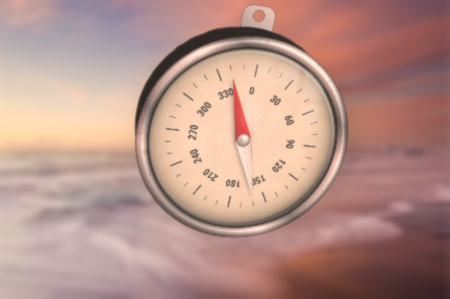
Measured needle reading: 340 °
